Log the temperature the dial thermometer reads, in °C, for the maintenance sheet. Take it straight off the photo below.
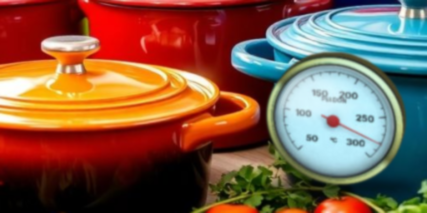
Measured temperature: 280 °C
